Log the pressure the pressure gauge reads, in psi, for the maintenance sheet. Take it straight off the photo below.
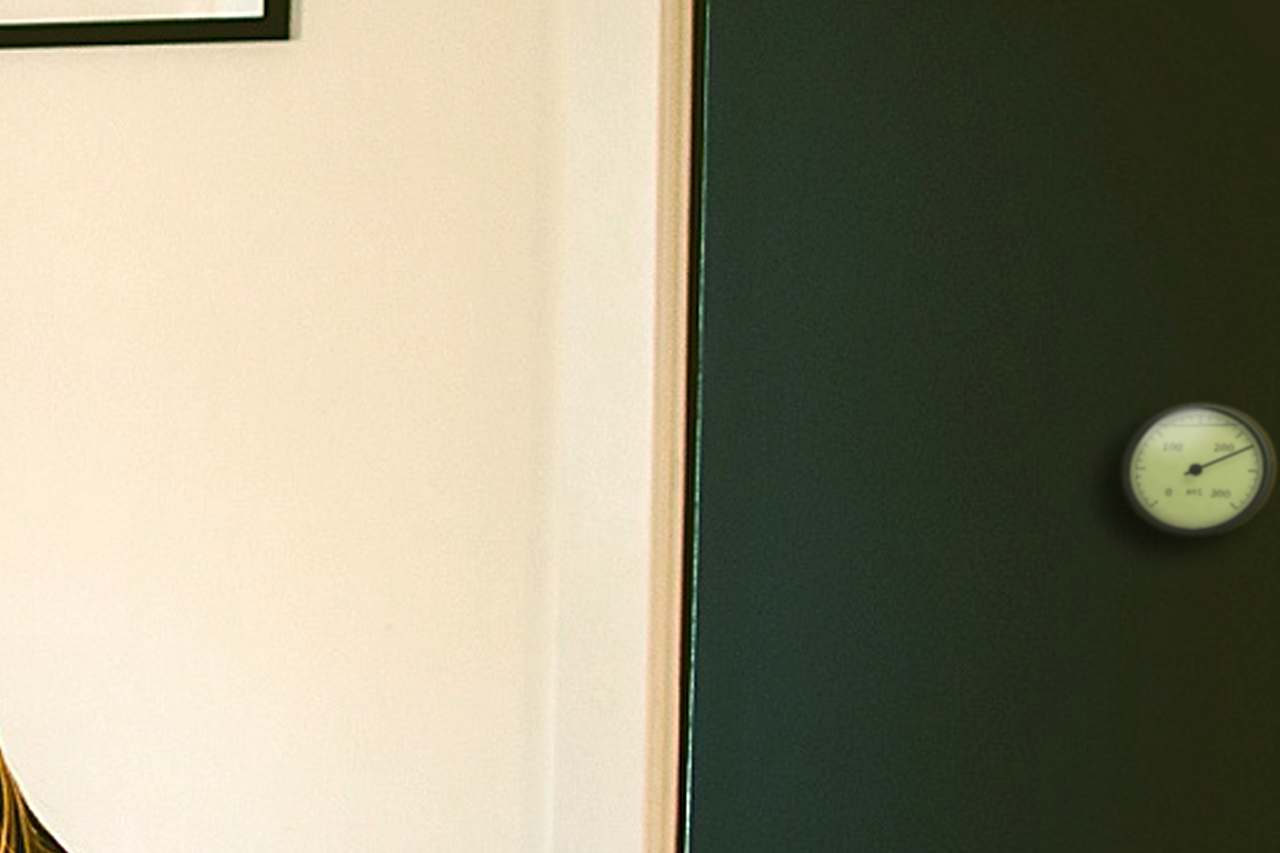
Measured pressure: 220 psi
